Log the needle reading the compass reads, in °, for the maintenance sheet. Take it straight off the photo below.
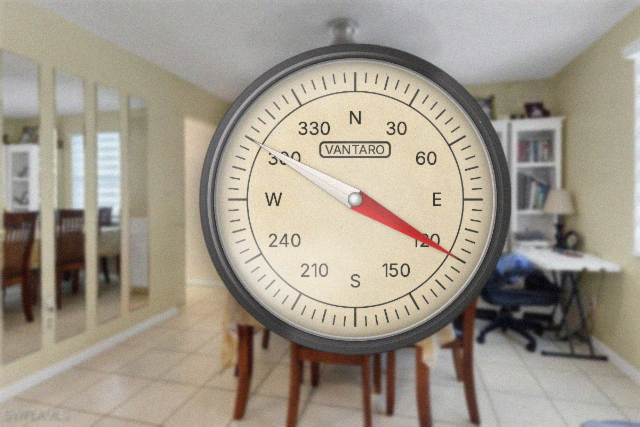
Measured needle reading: 120 °
